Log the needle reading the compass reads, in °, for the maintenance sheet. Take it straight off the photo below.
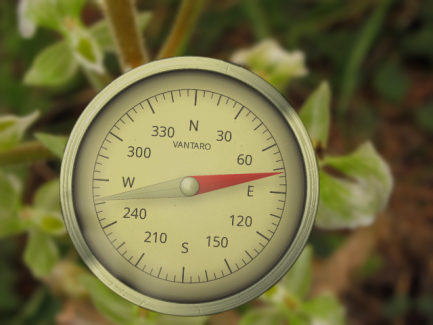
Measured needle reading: 77.5 °
